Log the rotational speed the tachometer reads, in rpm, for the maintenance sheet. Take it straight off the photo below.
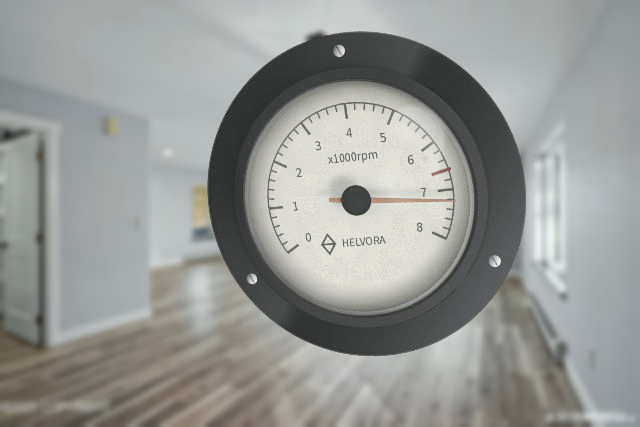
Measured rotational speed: 7200 rpm
